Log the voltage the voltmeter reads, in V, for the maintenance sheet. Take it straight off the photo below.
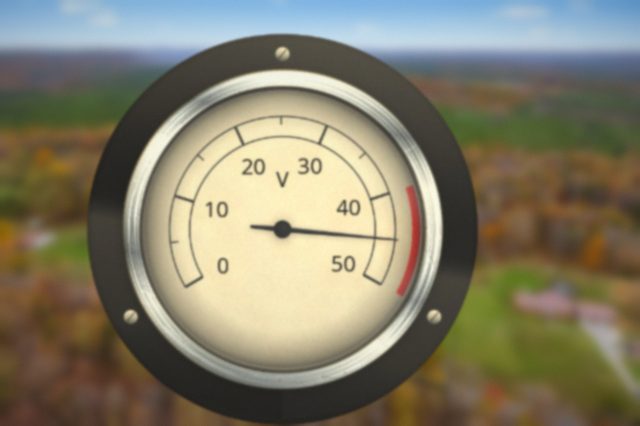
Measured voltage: 45 V
